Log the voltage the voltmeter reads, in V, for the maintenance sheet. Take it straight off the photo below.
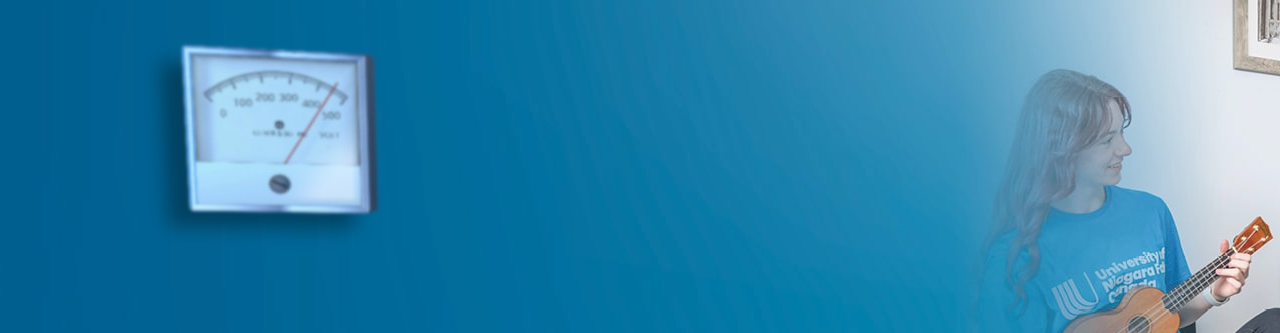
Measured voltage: 450 V
